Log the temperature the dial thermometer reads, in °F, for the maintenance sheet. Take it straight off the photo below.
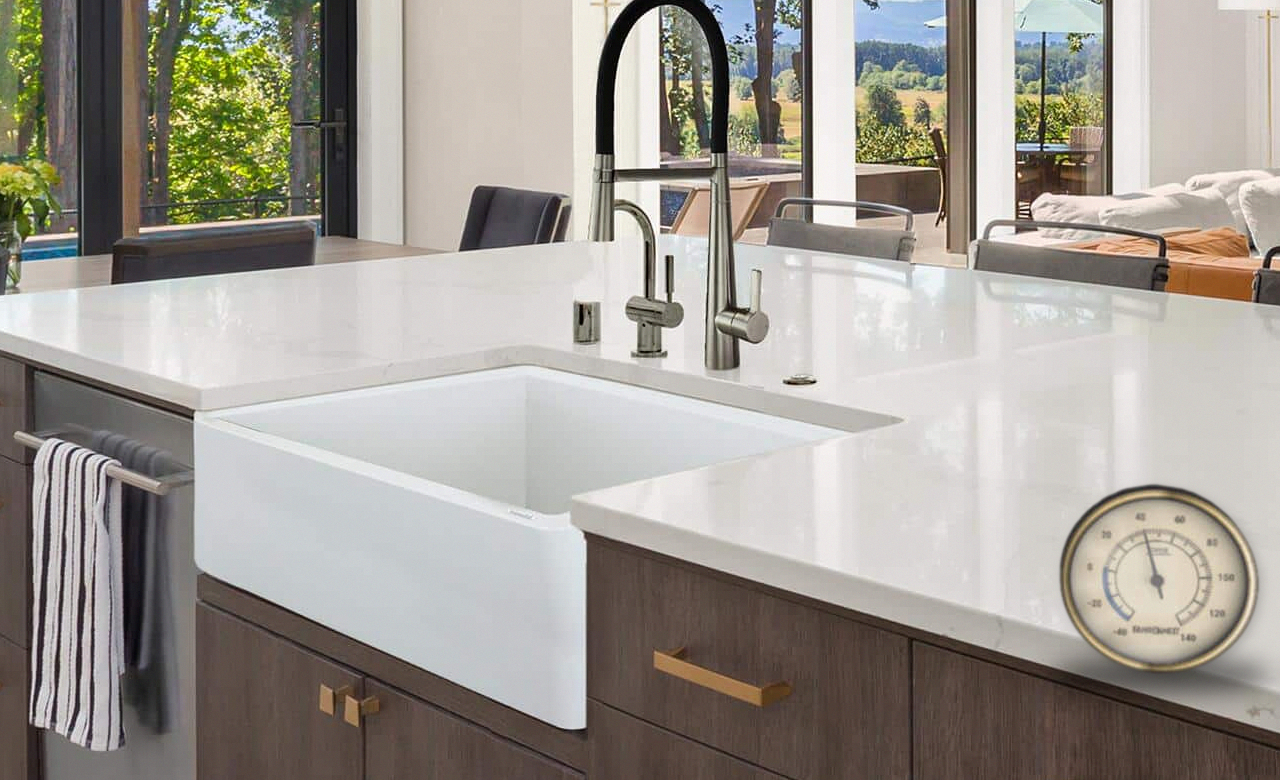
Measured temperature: 40 °F
